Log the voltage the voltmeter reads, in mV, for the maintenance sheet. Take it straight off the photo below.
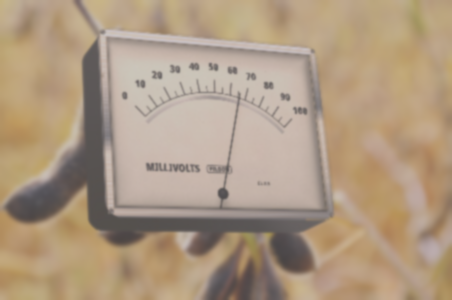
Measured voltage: 65 mV
